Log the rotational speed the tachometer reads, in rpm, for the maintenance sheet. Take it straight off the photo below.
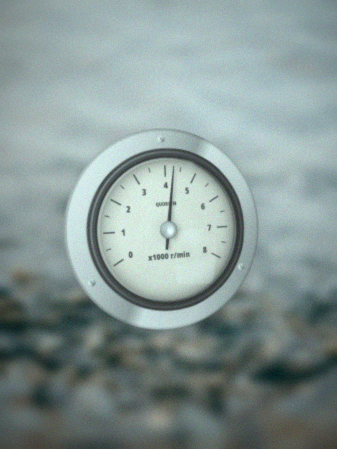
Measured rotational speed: 4250 rpm
